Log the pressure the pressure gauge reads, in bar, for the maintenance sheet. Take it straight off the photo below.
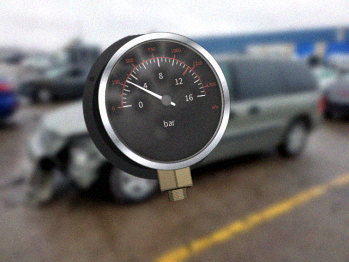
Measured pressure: 3 bar
